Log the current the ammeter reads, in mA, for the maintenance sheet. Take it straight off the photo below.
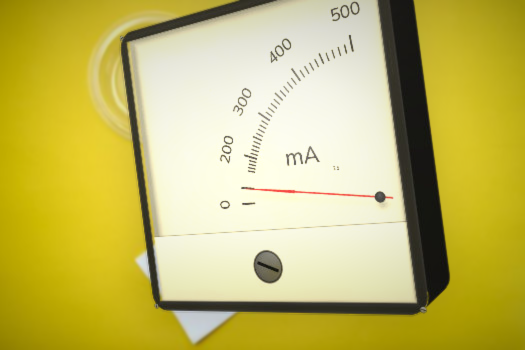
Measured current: 100 mA
